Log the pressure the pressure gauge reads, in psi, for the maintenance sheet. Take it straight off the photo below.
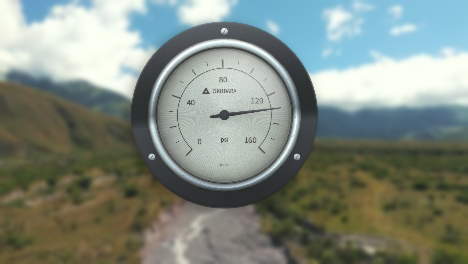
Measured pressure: 130 psi
